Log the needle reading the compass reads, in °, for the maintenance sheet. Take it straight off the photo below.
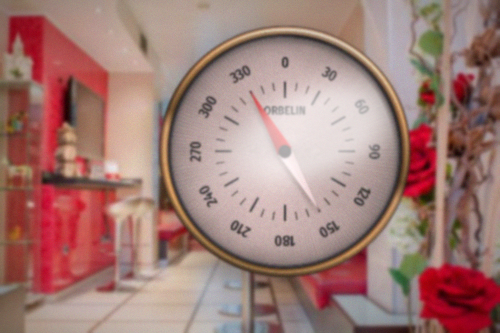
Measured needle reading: 330 °
